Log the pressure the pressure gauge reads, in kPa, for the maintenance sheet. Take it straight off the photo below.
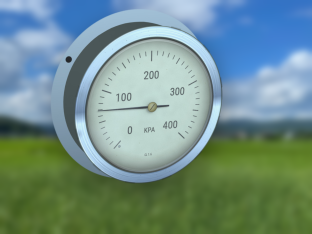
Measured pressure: 70 kPa
